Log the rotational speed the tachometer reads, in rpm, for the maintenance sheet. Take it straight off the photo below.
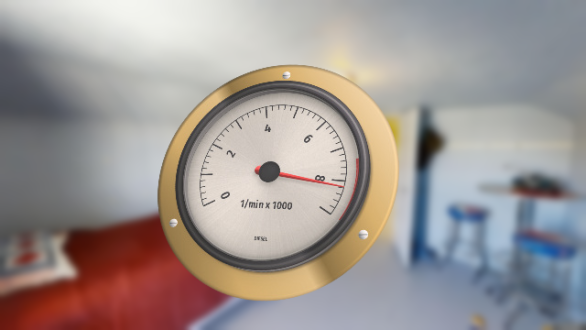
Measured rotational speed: 8200 rpm
